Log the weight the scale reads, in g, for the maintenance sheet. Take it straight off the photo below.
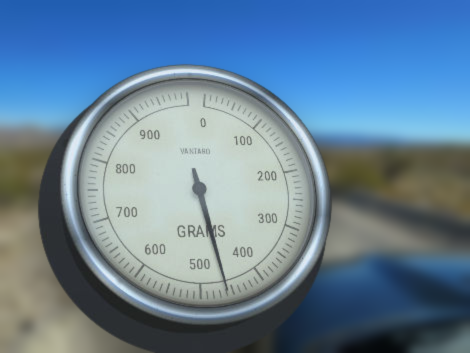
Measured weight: 460 g
